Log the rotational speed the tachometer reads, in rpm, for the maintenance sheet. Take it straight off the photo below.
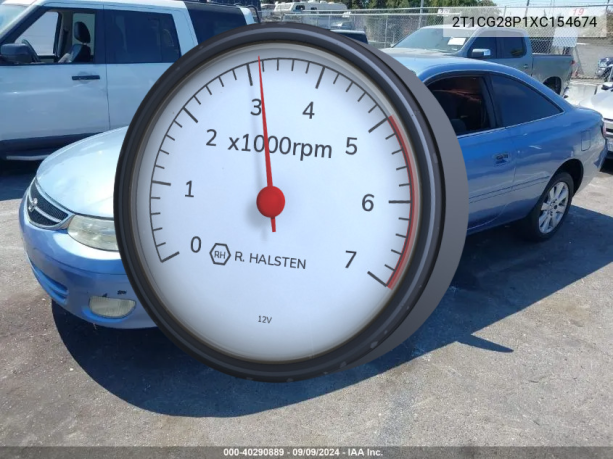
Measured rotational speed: 3200 rpm
